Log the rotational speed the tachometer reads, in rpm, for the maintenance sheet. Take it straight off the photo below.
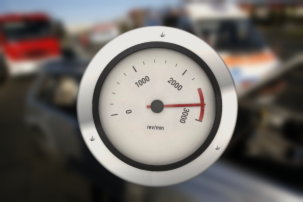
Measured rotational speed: 2700 rpm
